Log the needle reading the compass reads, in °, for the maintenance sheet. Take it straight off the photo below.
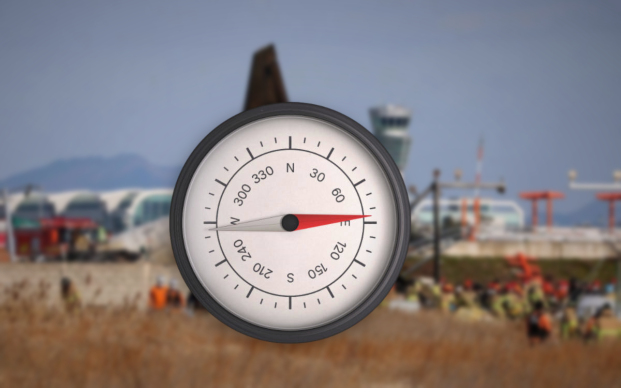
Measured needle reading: 85 °
